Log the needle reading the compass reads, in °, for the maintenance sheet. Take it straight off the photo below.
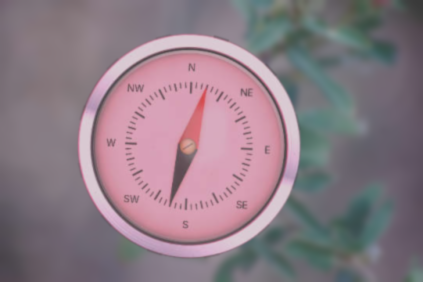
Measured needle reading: 15 °
